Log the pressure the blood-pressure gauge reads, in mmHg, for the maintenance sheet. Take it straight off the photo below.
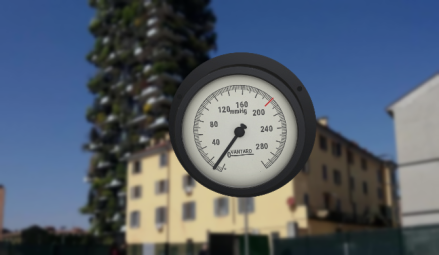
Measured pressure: 10 mmHg
